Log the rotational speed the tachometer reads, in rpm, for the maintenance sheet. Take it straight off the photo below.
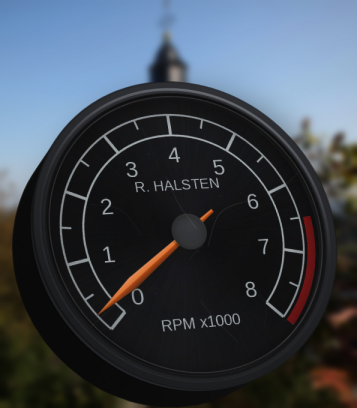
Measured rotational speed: 250 rpm
